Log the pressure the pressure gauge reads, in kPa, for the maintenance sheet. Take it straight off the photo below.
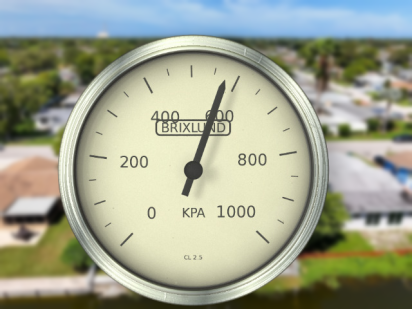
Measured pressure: 575 kPa
